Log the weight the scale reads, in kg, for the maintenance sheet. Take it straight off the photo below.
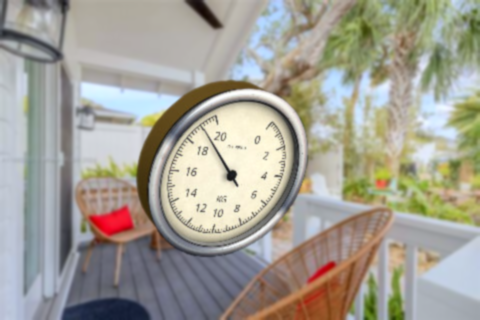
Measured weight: 19 kg
